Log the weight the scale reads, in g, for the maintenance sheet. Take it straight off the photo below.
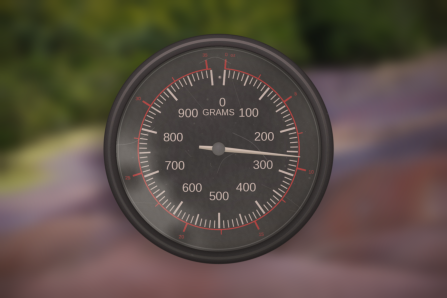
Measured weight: 260 g
